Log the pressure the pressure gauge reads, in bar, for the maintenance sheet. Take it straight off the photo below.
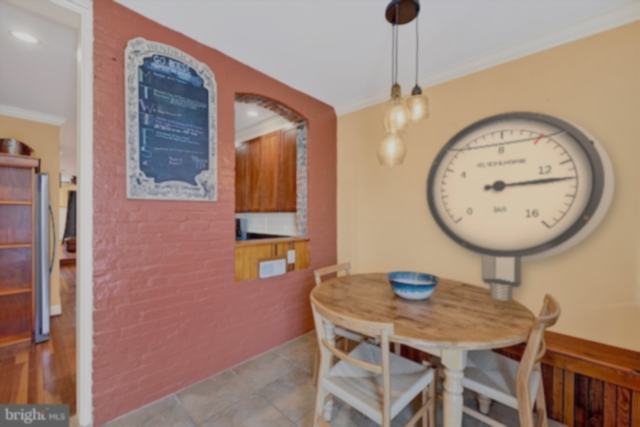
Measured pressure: 13 bar
